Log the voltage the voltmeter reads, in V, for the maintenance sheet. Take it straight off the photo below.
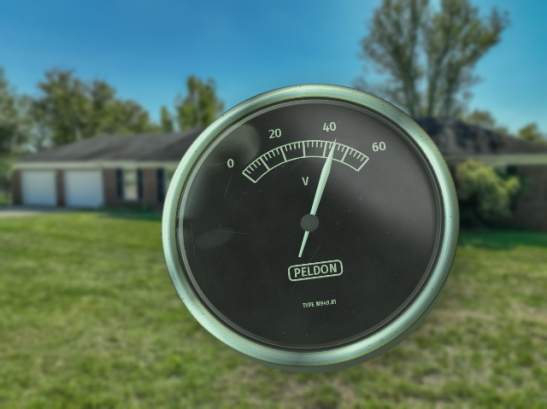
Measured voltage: 44 V
